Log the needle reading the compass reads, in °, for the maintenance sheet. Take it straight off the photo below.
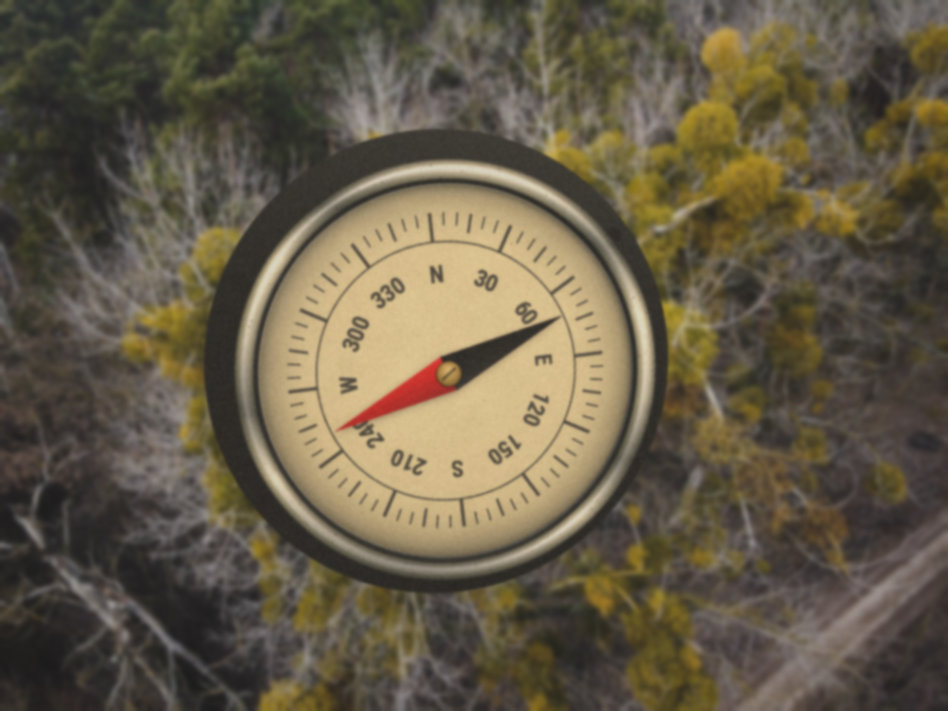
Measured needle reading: 250 °
